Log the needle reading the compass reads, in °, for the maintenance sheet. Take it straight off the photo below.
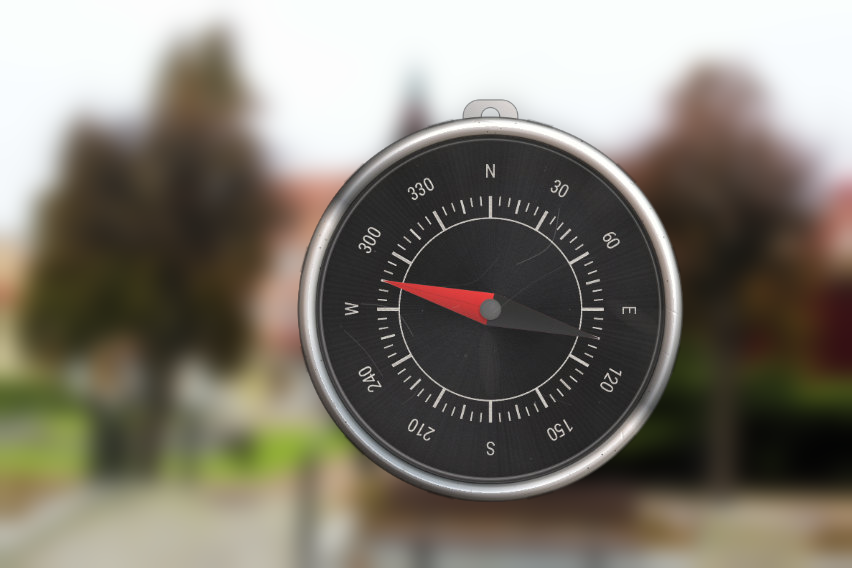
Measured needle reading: 285 °
